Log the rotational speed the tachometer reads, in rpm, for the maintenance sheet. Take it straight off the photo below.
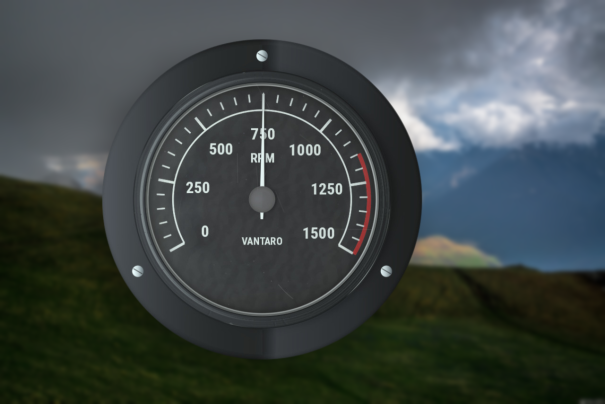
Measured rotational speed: 750 rpm
